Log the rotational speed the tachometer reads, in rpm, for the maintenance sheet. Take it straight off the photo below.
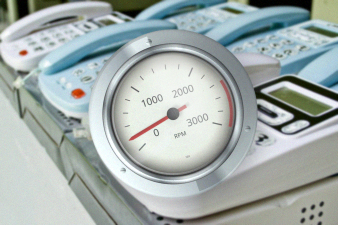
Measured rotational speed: 200 rpm
